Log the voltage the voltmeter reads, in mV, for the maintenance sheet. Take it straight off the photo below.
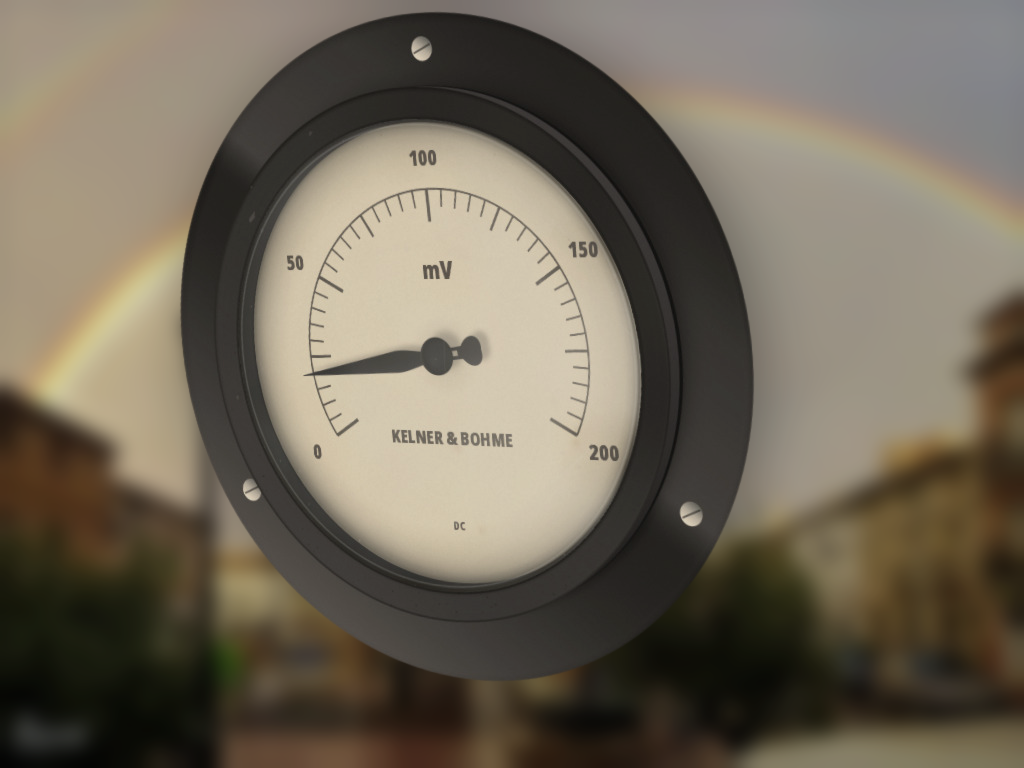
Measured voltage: 20 mV
